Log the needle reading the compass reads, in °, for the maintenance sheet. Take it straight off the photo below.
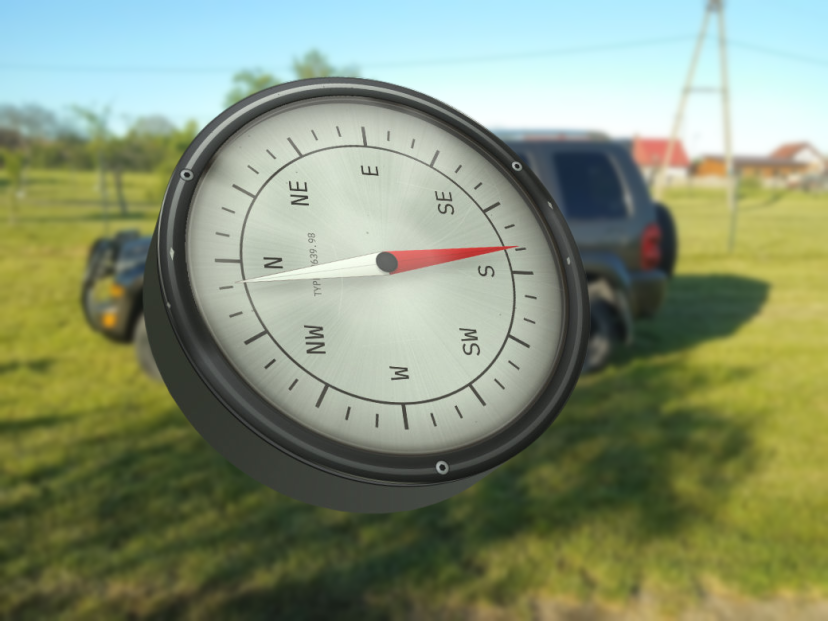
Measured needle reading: 170 °
